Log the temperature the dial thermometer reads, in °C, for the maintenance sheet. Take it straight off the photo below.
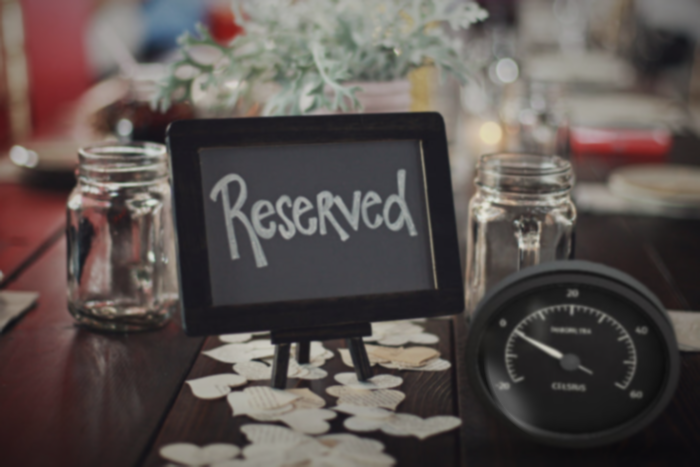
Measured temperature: 0 °C
